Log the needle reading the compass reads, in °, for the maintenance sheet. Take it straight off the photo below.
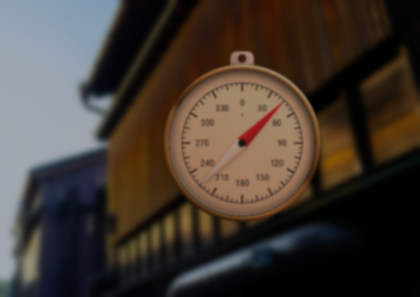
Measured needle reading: 45 °
